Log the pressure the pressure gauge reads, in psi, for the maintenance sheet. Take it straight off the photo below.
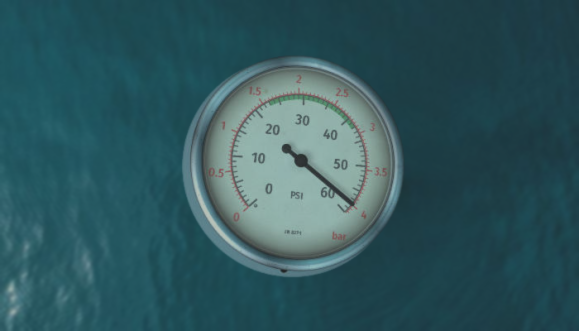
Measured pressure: 58 psi
